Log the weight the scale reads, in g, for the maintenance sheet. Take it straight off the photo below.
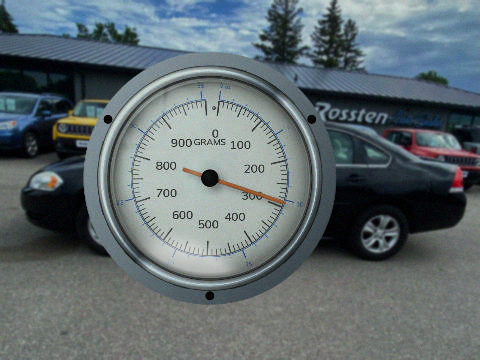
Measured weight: 290 g
